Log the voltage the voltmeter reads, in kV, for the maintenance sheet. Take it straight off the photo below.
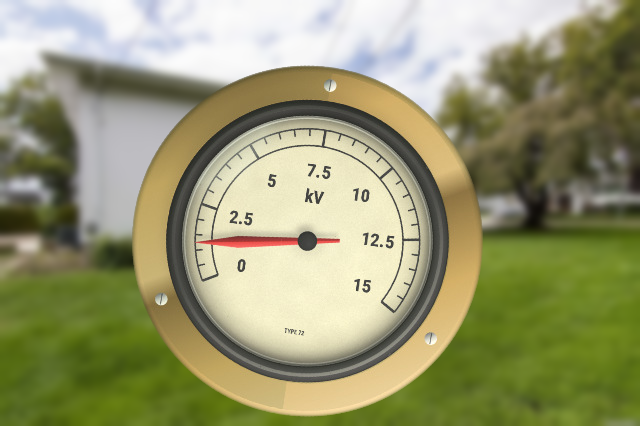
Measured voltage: 1.25 kV
